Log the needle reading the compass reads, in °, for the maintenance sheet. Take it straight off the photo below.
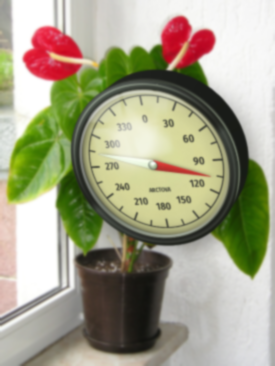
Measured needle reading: 105 °
